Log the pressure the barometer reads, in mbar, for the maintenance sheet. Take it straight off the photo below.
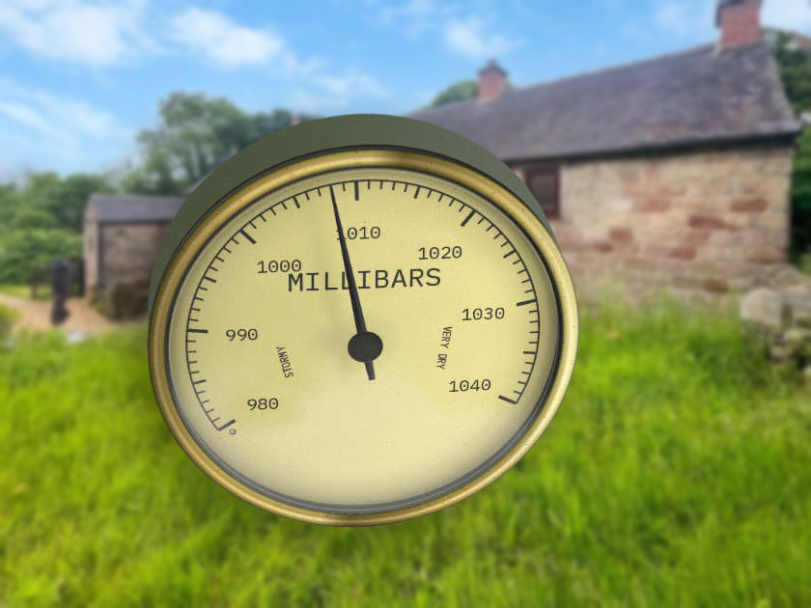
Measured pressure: 1008 mbar
